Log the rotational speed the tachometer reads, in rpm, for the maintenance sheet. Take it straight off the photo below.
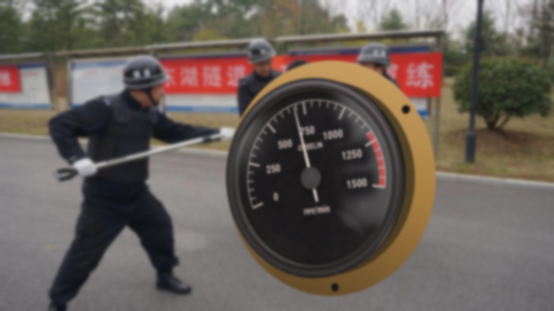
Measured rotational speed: 700 rpm
